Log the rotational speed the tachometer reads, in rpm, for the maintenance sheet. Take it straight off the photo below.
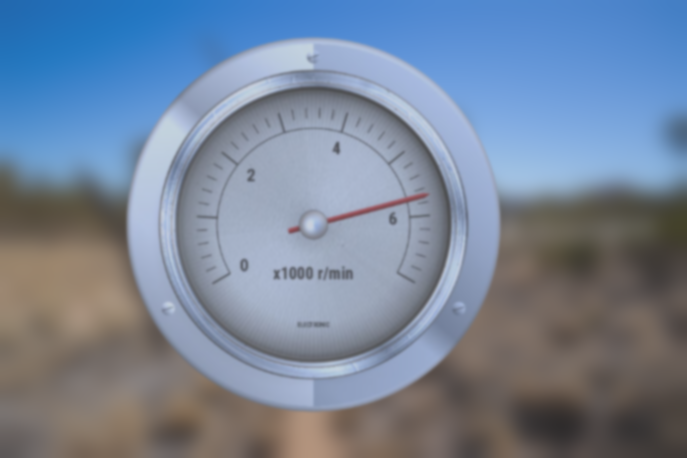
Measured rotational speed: 5700 rpm
